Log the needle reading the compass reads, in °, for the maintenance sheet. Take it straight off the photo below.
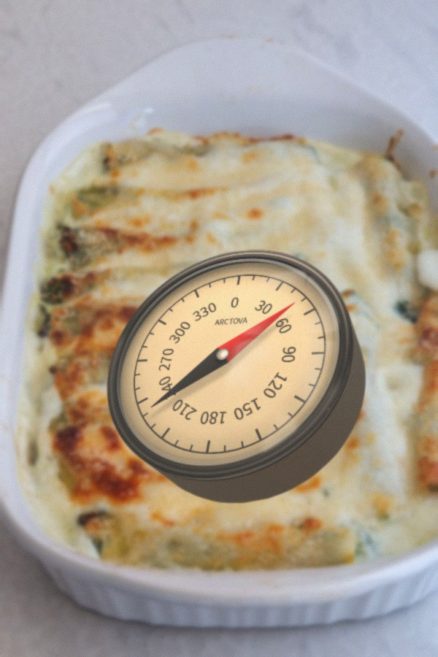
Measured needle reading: 50 °
